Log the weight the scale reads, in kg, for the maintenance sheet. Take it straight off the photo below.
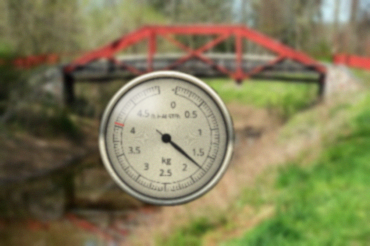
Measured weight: 1.75 kg
